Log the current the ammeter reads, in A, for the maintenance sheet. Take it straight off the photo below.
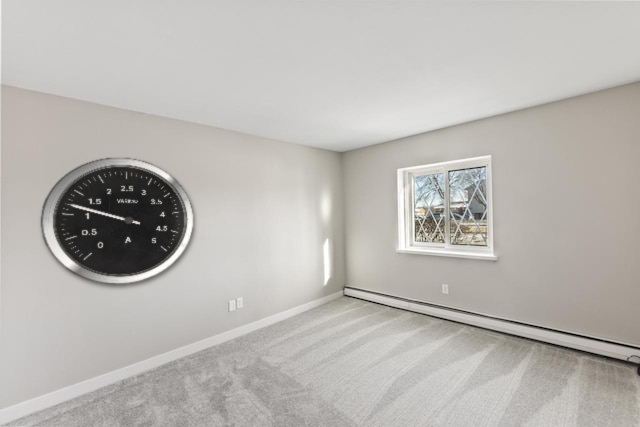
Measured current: 1.2 A
